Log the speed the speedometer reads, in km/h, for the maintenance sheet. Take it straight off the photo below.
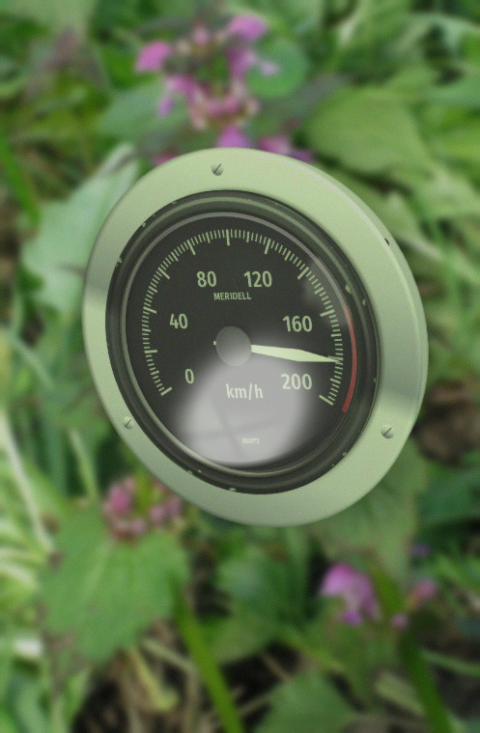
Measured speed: 180 km/h
